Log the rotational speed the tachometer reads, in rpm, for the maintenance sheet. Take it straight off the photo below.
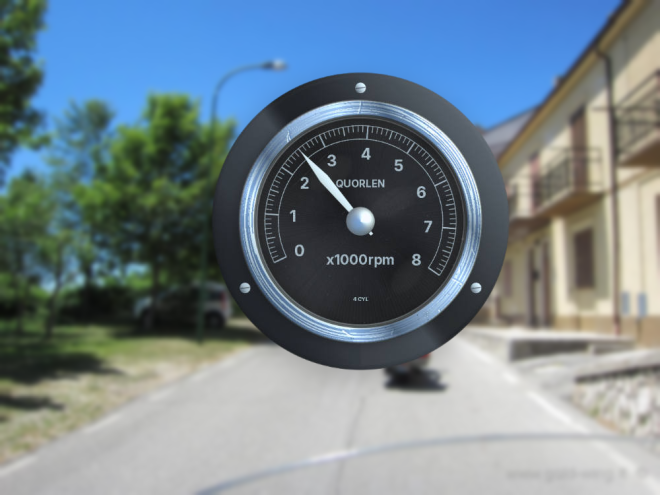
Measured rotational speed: 2500 rpm
